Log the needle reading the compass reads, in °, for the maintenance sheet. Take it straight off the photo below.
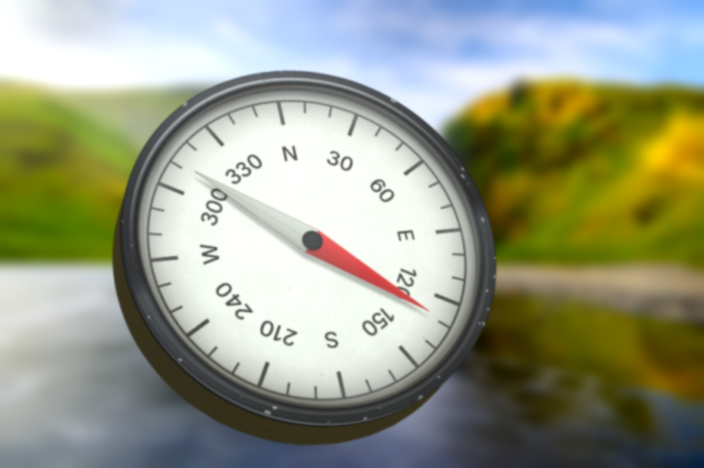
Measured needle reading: 130 °
